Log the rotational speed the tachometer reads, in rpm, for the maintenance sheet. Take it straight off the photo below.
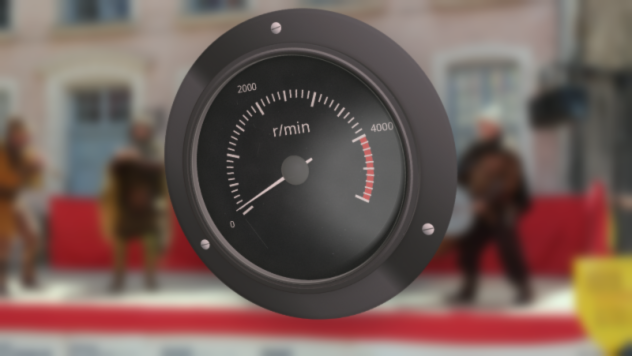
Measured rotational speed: 100 rpm
